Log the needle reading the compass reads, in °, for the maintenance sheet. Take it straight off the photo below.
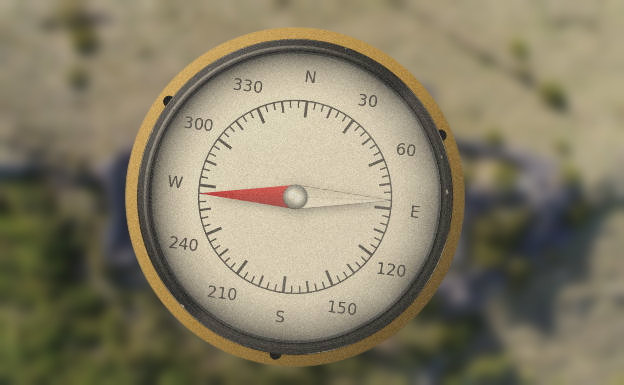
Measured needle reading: 265 °
